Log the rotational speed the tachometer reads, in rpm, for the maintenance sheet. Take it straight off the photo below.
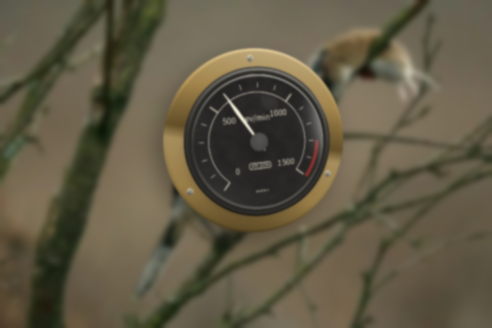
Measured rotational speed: 600 rpm
